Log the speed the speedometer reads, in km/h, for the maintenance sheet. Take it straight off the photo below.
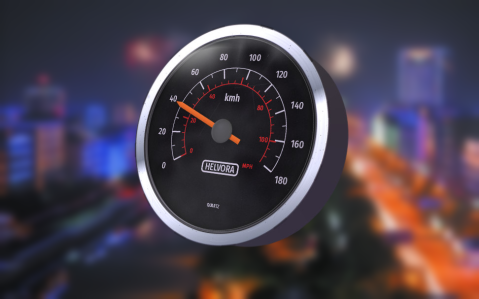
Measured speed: 40 km/h
